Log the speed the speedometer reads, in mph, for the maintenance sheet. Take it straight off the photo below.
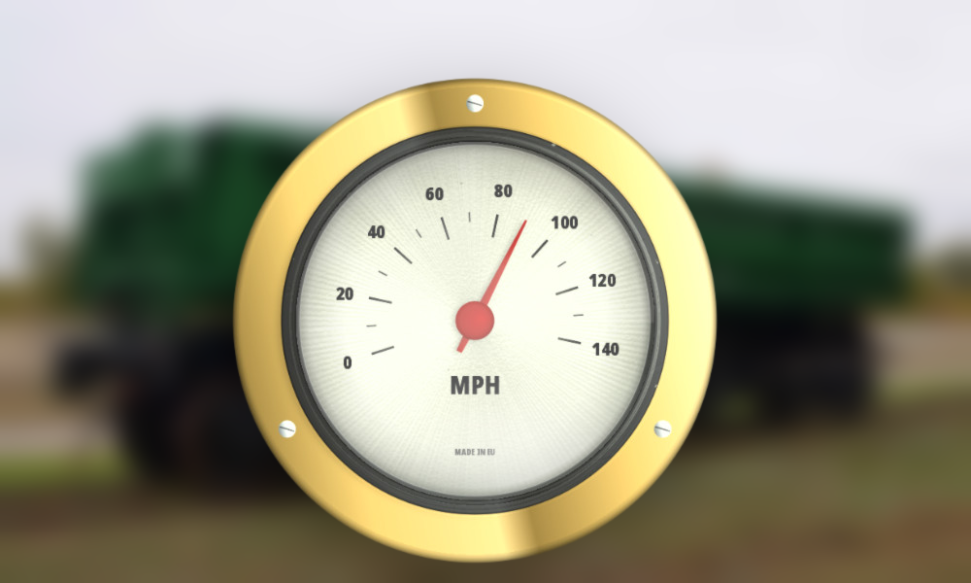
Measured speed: 90 mph
